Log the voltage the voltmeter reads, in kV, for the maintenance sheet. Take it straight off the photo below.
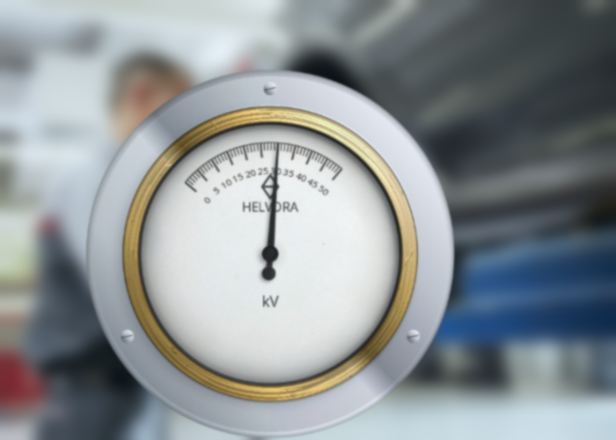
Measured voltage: 30 kV
